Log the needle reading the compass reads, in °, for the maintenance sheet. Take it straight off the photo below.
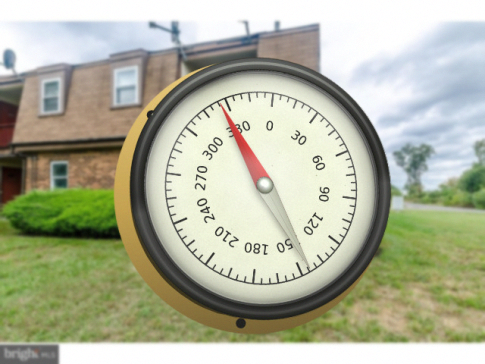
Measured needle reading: 325 °
